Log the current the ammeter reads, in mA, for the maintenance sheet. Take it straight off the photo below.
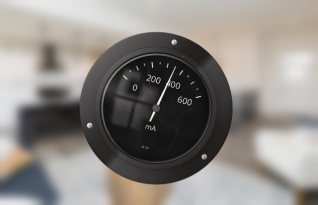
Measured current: 350 mA
